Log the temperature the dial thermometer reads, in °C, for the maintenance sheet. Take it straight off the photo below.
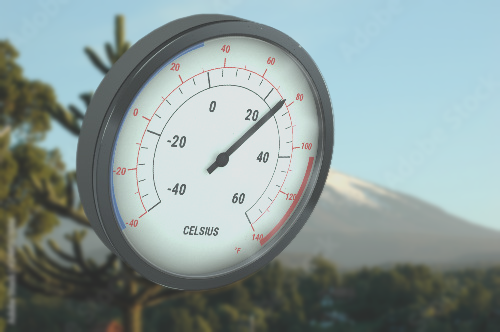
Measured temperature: 24 °C
